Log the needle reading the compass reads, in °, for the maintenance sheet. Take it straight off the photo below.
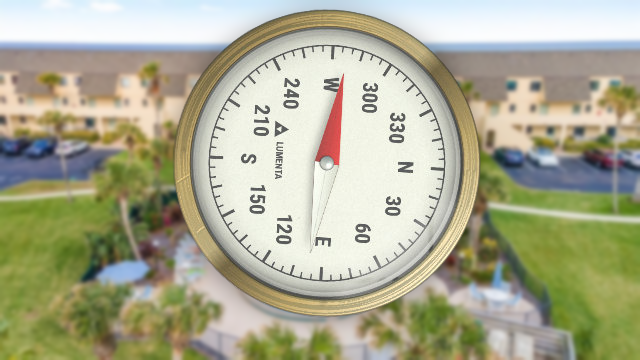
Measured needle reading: 277.5 °
